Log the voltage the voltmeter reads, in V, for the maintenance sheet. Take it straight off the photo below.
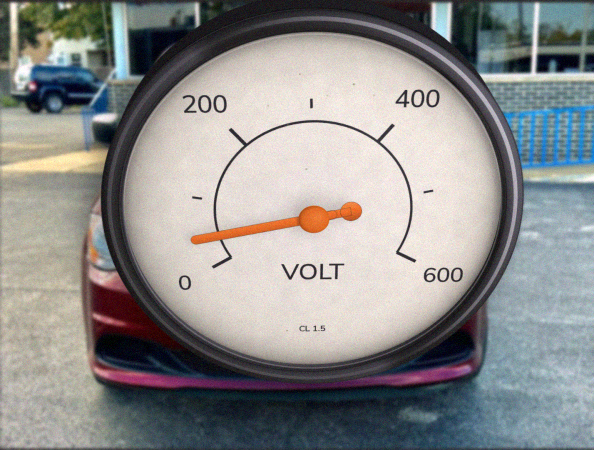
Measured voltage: 50 V
